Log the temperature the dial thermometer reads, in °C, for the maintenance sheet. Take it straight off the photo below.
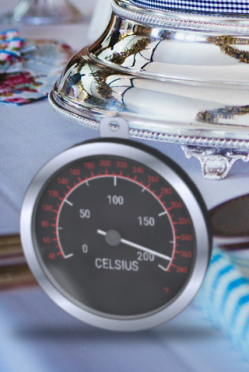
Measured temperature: 187.5 °C
